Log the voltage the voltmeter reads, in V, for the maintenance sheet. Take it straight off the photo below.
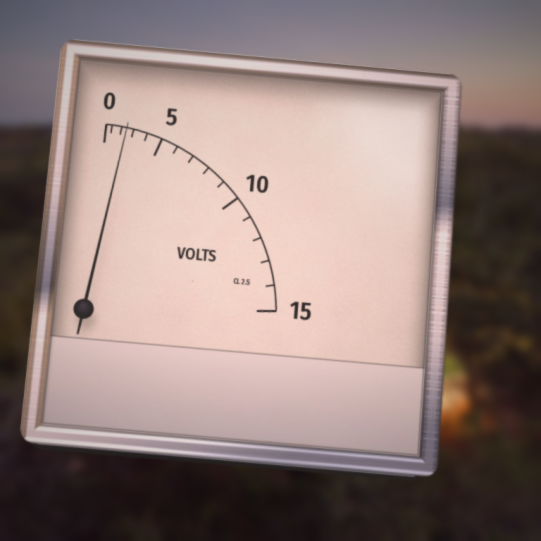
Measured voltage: 2.5 V
